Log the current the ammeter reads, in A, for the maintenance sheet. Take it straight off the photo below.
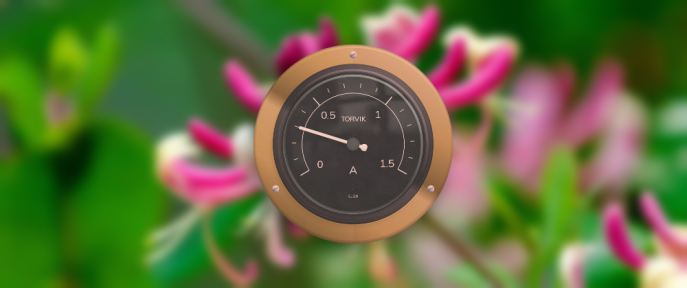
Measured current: 0.3 A
